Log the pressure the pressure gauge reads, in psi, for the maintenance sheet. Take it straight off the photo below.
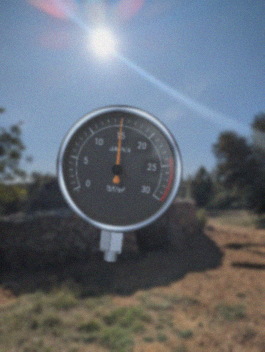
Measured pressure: 15 psi
